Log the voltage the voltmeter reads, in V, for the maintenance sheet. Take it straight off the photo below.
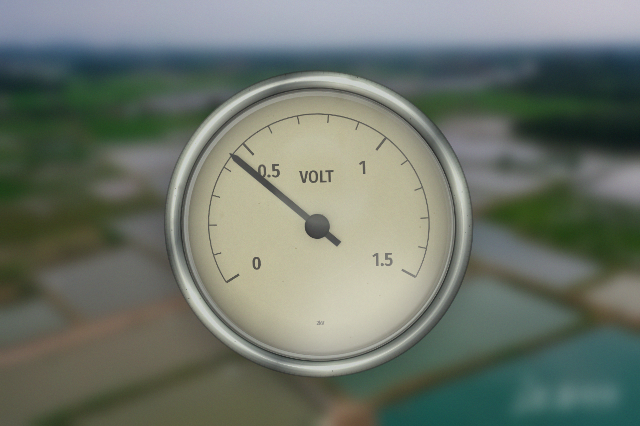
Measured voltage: 0.45 V
